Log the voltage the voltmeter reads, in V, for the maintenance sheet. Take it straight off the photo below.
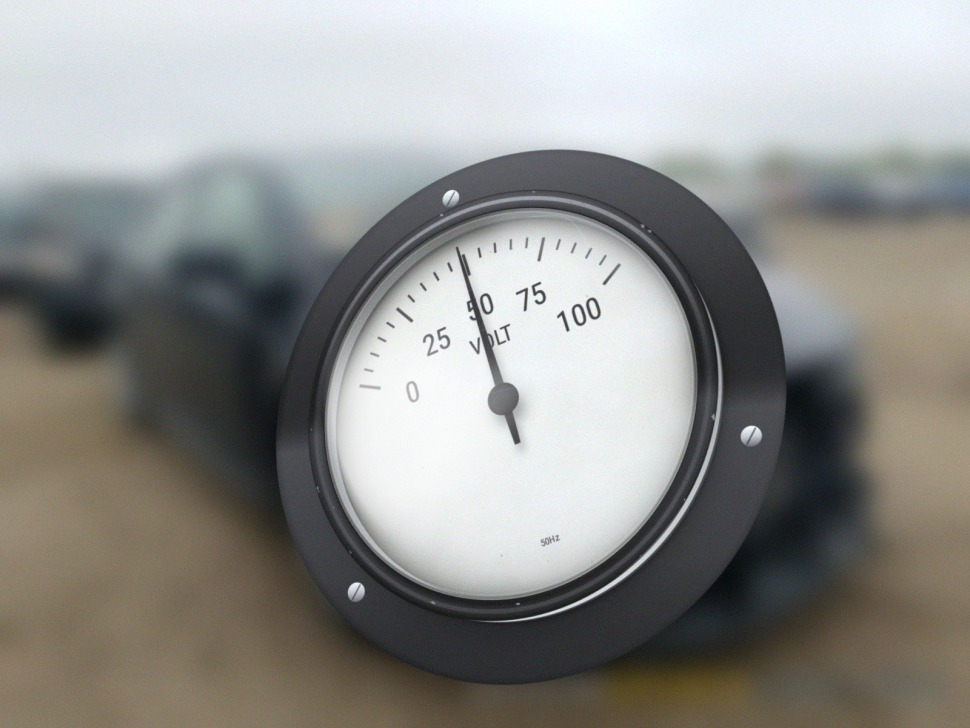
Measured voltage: 50 V
